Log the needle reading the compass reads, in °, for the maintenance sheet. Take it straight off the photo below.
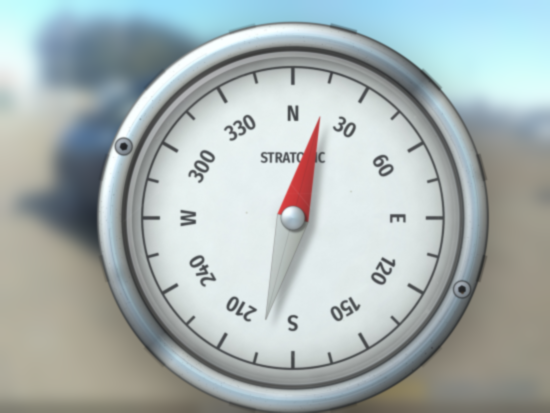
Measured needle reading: 15 °
